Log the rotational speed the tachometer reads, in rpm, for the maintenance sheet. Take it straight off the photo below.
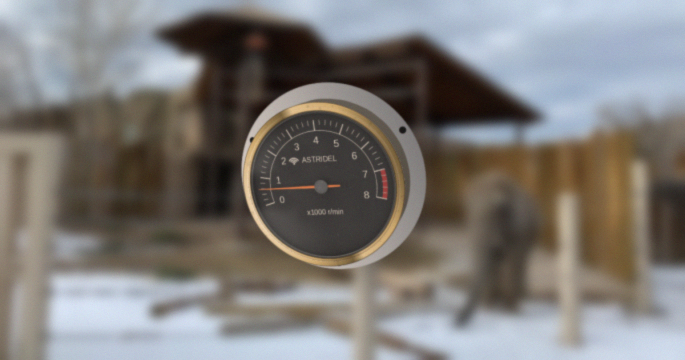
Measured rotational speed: 600 rpm
